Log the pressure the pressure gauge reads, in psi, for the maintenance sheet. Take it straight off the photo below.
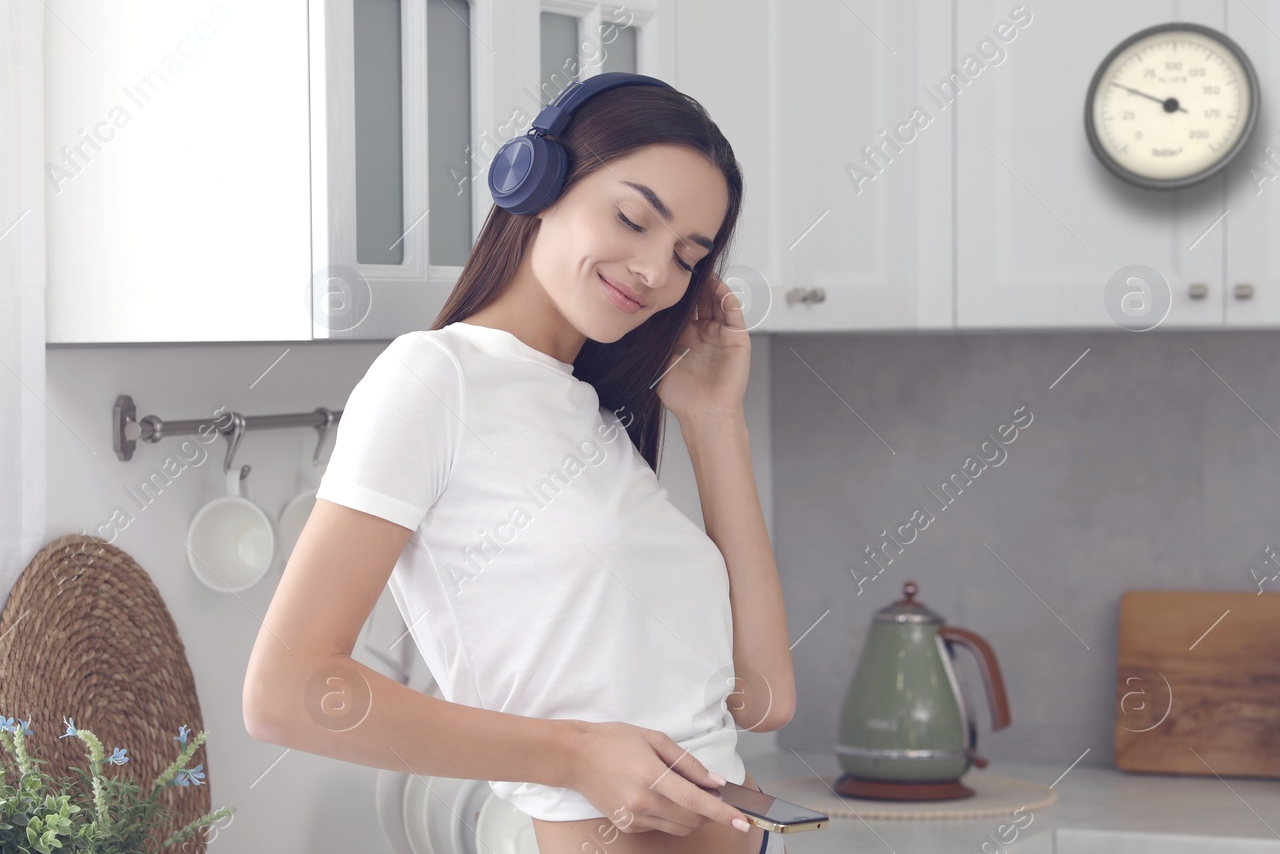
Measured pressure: 50 psi
